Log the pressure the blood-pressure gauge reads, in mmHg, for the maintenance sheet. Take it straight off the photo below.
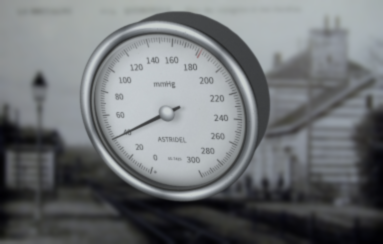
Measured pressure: 40 mmHg
